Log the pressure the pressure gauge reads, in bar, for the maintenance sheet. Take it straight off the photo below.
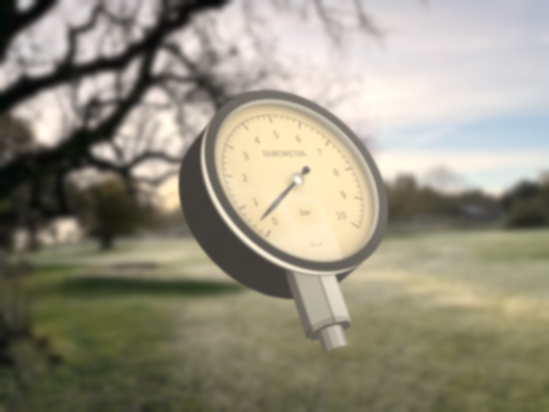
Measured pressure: 0.4 bar
